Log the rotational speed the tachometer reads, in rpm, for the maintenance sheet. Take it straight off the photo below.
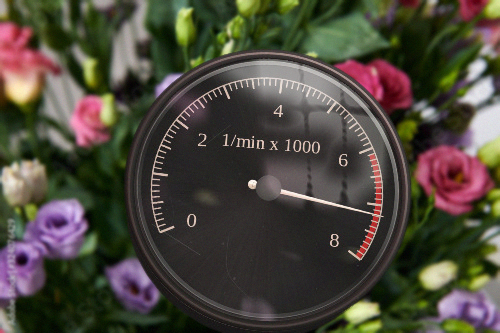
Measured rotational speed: 7200 rpm
